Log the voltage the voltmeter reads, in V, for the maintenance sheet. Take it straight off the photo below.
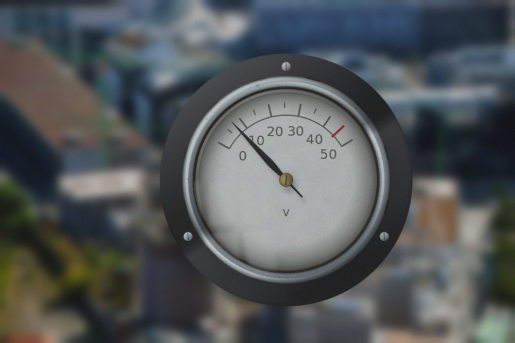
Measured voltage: 7.5 V
